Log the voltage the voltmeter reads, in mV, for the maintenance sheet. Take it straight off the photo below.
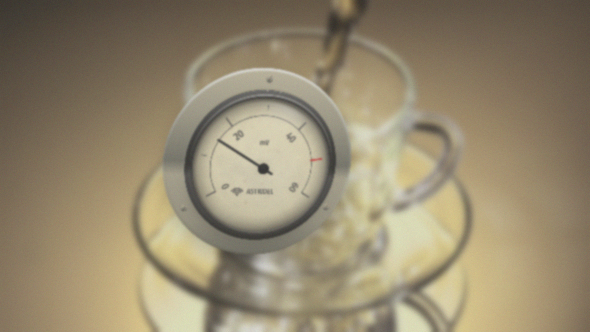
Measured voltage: 15 mV
